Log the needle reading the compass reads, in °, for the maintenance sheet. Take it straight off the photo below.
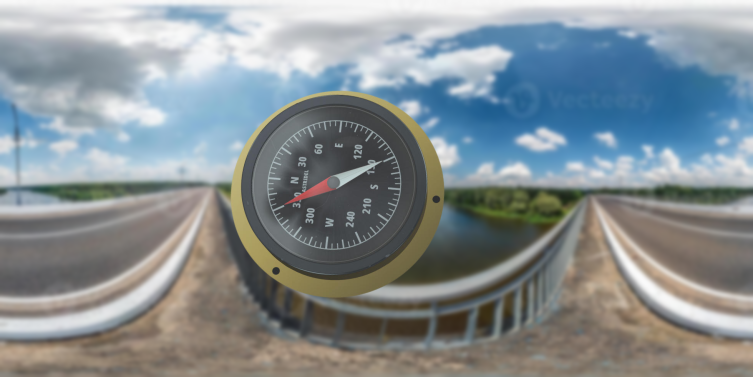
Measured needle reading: 330 °
